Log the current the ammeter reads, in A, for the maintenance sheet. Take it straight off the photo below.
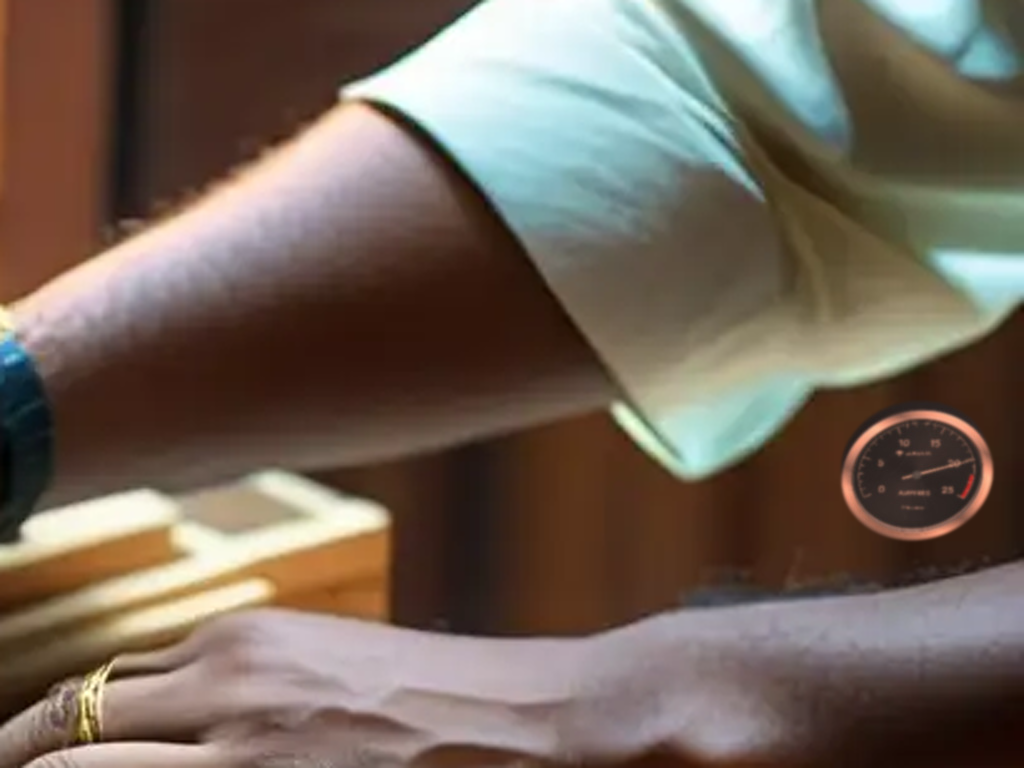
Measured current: 20 A
